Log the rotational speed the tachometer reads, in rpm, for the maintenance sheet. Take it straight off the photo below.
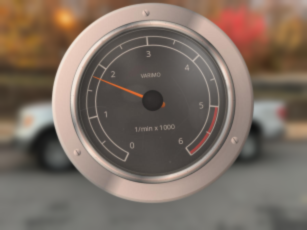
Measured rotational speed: 1750 rpm
